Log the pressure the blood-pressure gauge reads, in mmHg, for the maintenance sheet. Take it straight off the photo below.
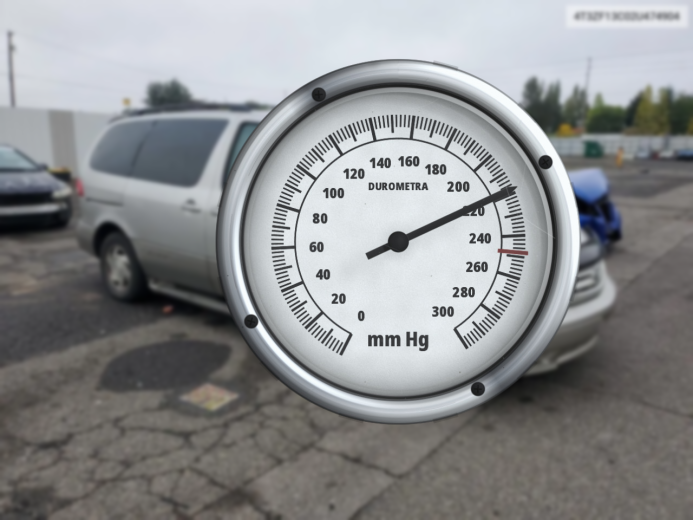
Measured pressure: 218 mmHg
